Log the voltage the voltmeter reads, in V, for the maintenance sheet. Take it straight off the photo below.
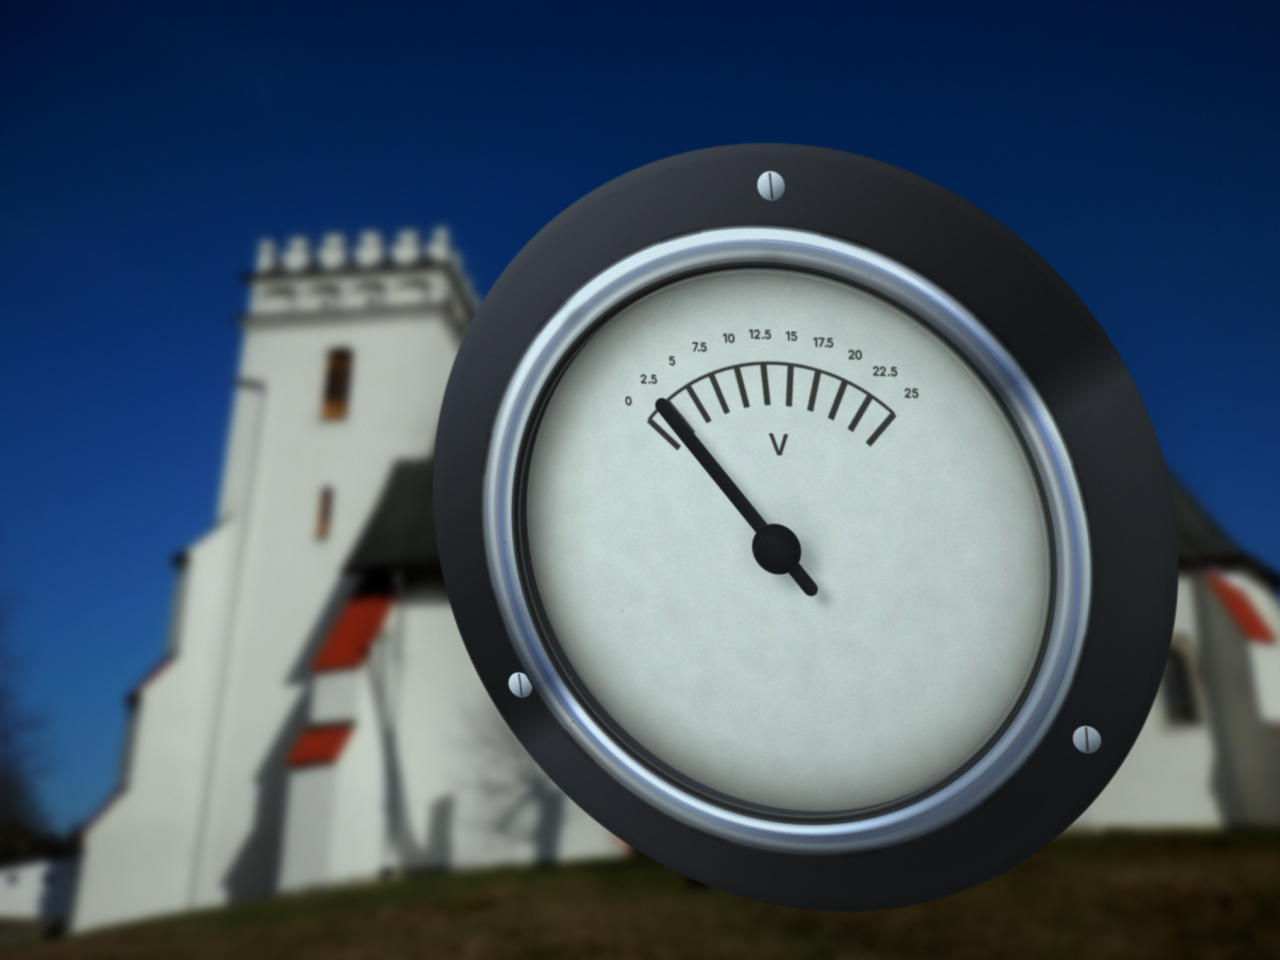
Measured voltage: 2.5 V
